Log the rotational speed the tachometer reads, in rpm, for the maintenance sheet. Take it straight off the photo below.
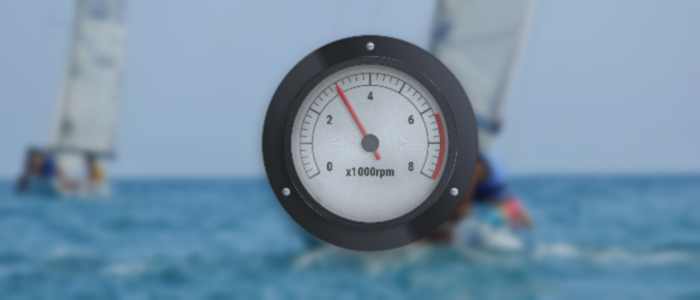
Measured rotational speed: 3000 rpm
